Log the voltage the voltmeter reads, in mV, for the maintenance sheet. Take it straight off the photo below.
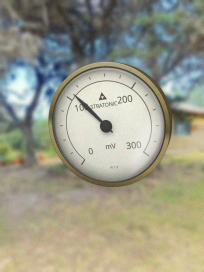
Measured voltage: 110 mV
